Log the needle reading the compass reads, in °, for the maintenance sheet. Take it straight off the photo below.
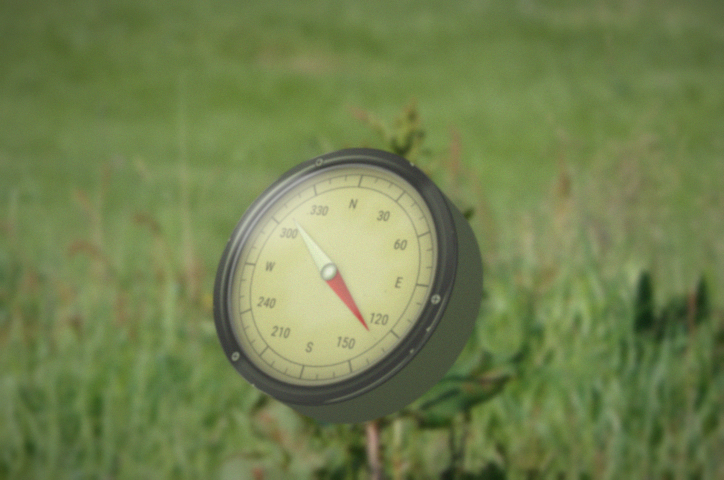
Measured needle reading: 130 °
